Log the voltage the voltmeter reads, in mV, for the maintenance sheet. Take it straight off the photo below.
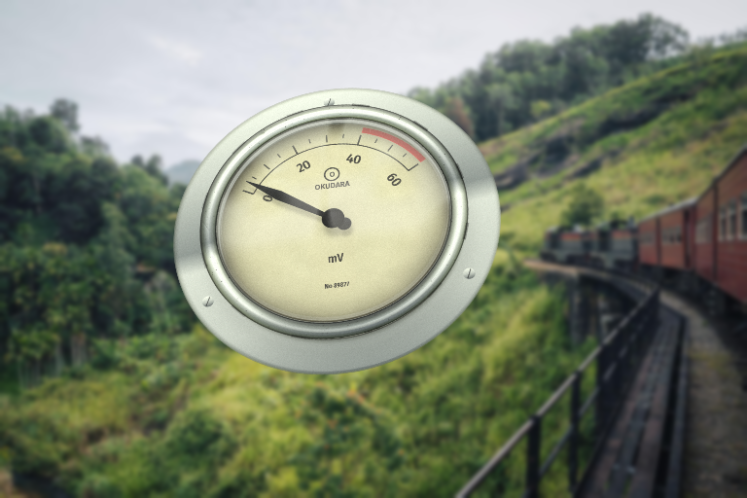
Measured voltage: 2.5 mV
